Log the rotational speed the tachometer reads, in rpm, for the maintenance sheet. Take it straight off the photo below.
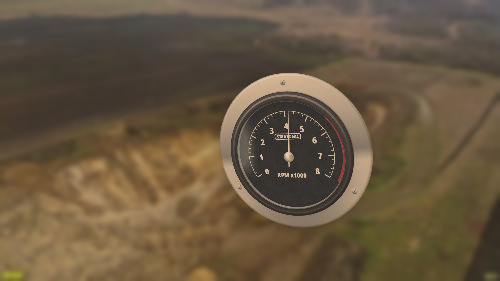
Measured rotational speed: 4200 rpm
